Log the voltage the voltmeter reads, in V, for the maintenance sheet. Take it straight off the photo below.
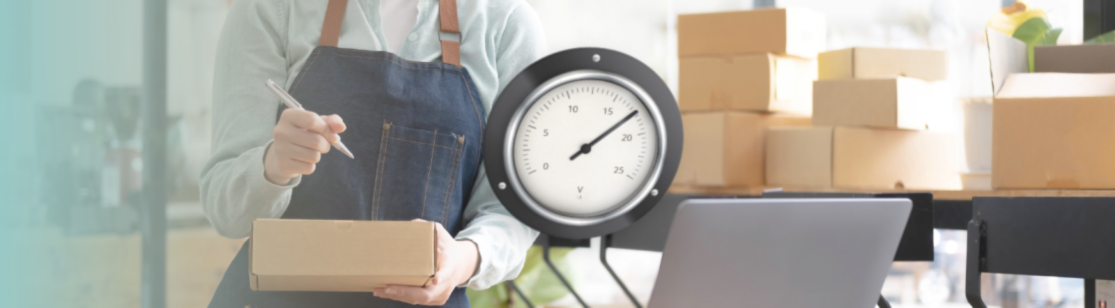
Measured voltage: 17.5 V
